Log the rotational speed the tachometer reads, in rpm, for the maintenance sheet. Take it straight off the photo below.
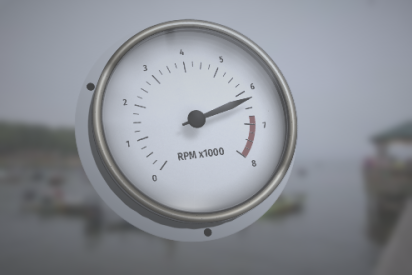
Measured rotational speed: 6250 rpm
